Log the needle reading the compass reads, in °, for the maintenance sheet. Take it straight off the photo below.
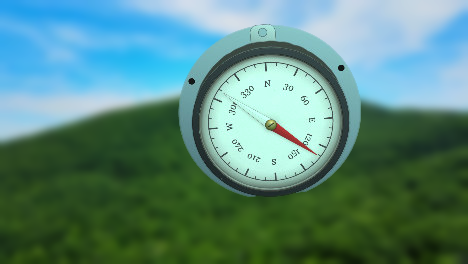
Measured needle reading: 130 °
